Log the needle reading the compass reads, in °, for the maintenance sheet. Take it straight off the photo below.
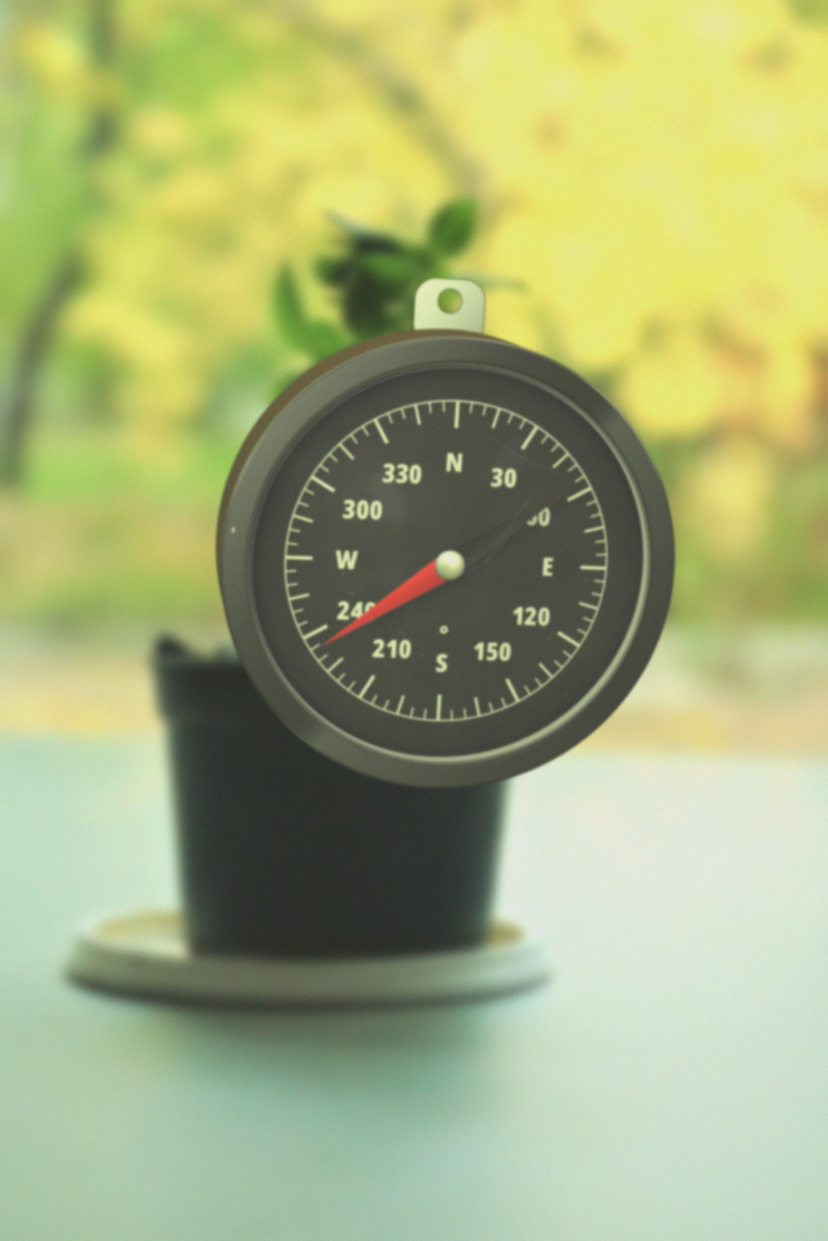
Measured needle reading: 235 °
